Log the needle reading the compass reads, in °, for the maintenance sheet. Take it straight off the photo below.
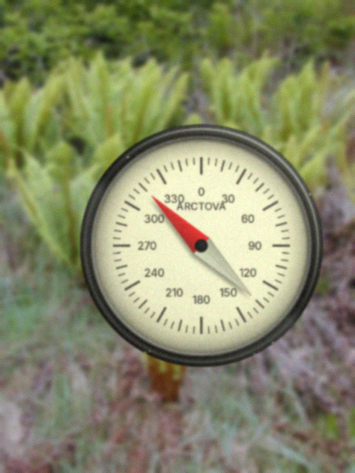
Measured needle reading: 315 °
